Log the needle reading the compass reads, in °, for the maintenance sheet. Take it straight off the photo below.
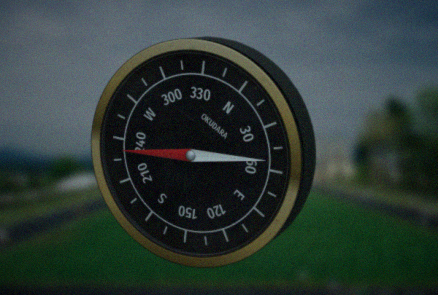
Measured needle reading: 232.5 °
